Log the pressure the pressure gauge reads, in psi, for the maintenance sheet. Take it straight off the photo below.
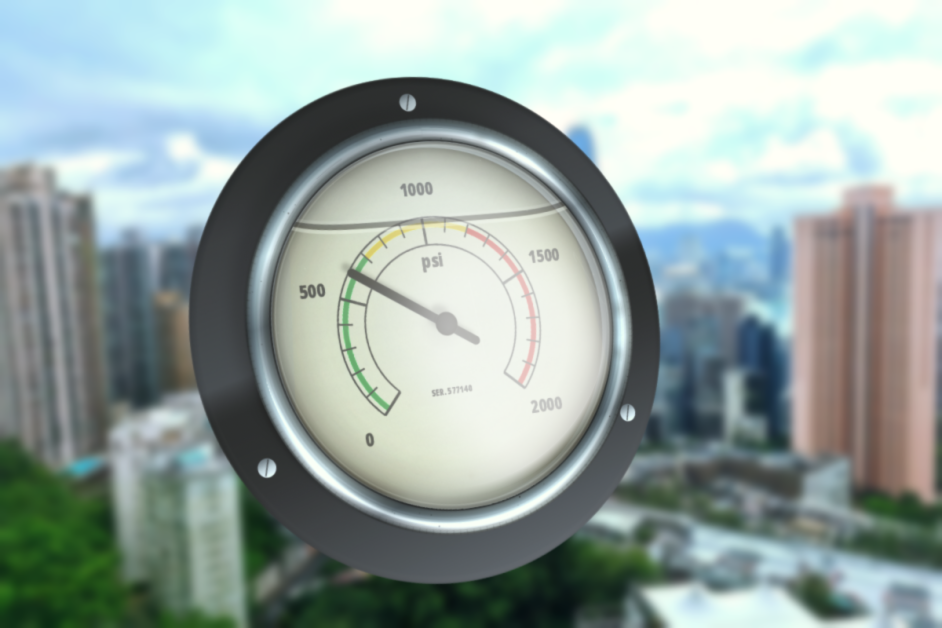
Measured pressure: 600 psi
